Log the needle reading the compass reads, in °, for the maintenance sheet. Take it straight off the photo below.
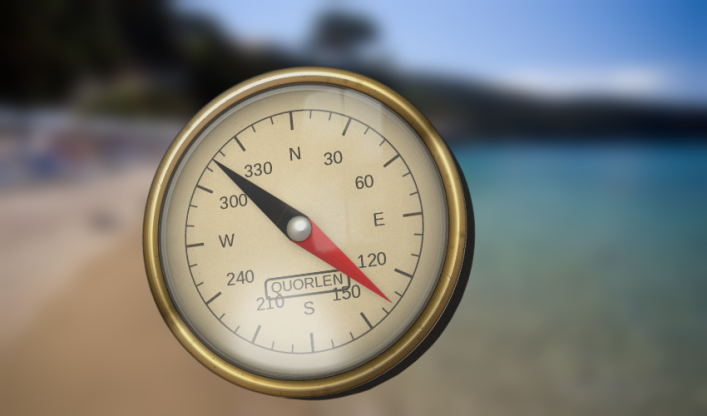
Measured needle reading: 135 °
